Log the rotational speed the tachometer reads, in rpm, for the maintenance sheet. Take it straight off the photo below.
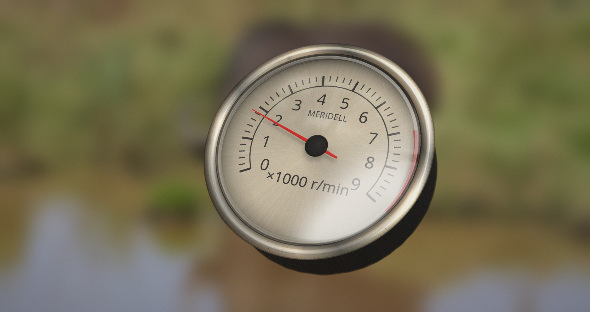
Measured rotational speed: 1800 rpm
